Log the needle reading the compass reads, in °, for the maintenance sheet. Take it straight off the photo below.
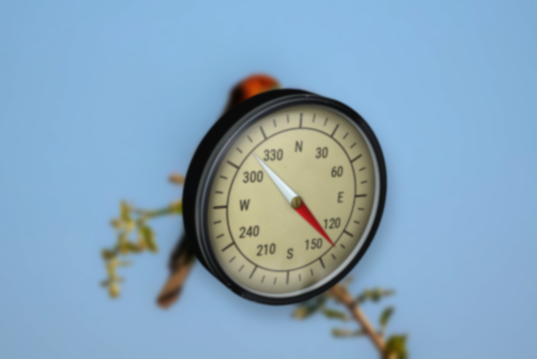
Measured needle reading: 135 °
